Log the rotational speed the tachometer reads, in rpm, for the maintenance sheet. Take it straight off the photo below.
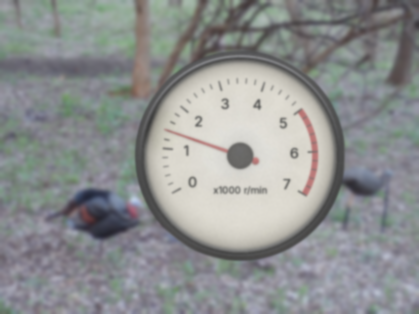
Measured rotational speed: 1400 rpm
